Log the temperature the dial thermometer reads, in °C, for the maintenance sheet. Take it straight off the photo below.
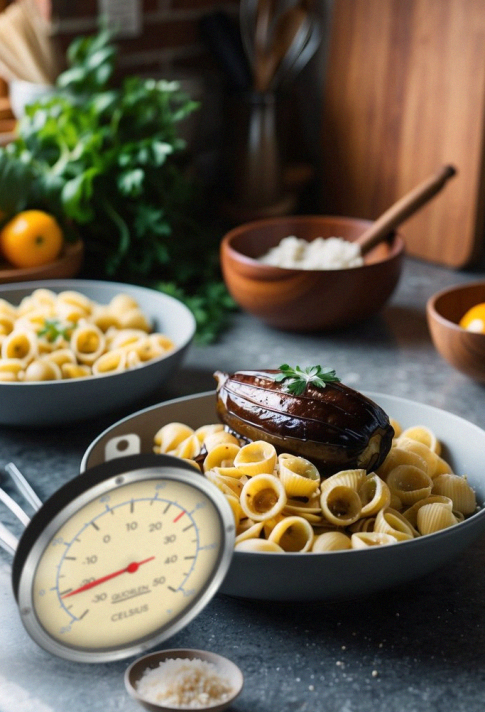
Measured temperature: -20 °C
